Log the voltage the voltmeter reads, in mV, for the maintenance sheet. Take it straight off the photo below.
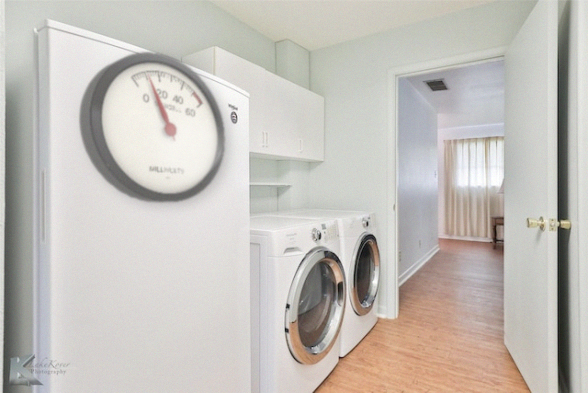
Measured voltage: 10 mV
